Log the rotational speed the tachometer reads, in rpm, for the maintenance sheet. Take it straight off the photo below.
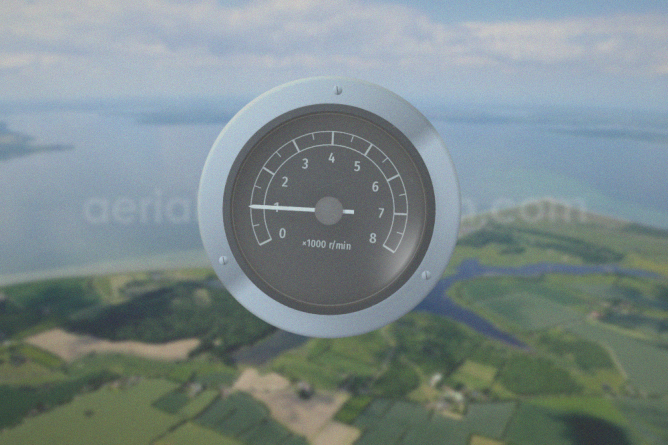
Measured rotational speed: 1000 rpm
